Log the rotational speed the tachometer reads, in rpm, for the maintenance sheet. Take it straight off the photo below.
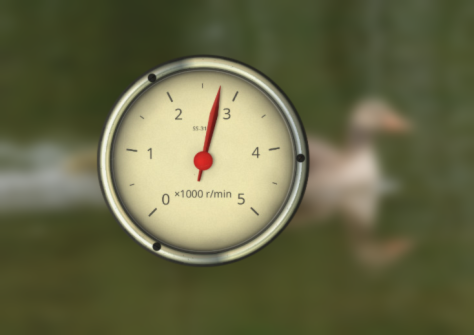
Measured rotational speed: 2750 rpm
